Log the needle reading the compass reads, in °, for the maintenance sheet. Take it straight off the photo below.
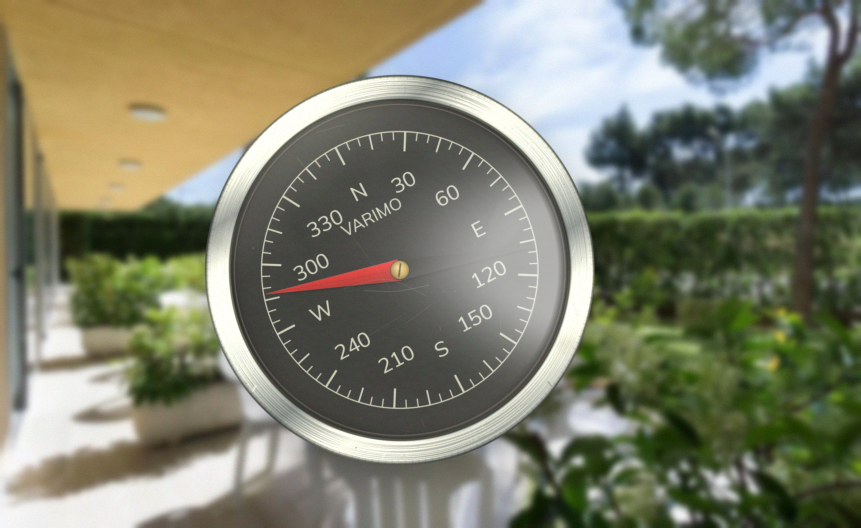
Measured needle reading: 287.5 °
